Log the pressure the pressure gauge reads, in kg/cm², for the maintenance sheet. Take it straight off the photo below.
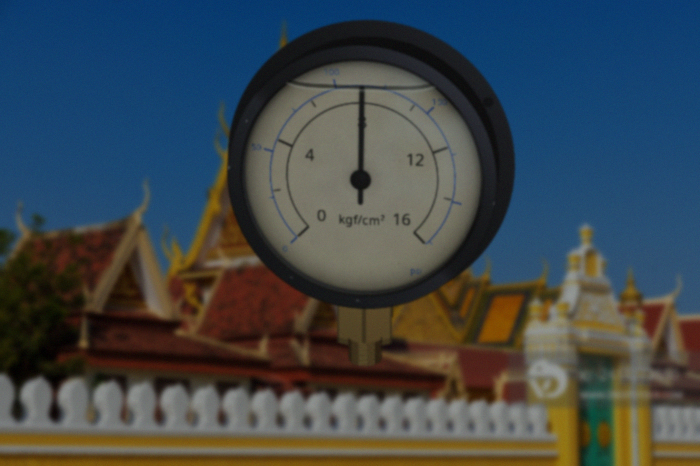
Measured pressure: 8 kg/cm²
